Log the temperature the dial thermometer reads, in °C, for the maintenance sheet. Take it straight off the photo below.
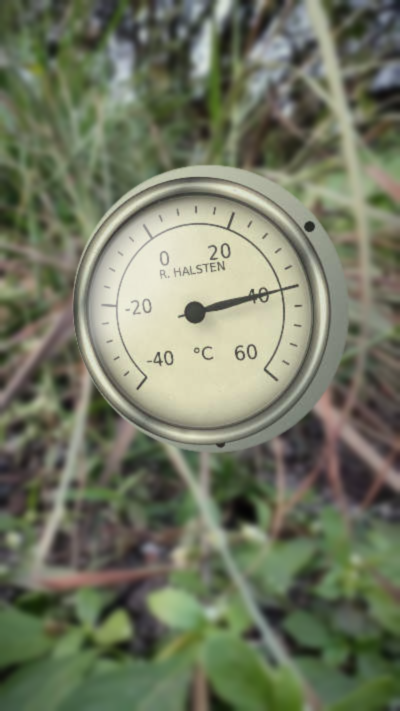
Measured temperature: 40 °C
